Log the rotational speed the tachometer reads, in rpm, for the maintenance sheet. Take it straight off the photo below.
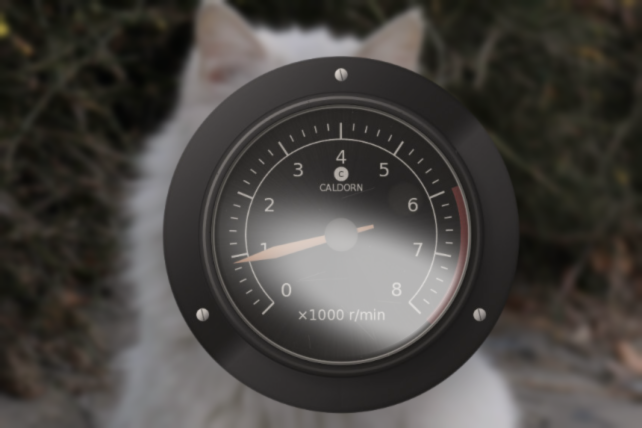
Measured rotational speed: 900 rpm
